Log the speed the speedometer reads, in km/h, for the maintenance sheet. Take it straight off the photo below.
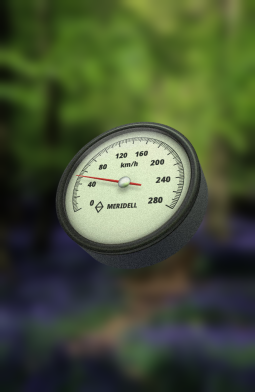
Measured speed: 50 km/h
